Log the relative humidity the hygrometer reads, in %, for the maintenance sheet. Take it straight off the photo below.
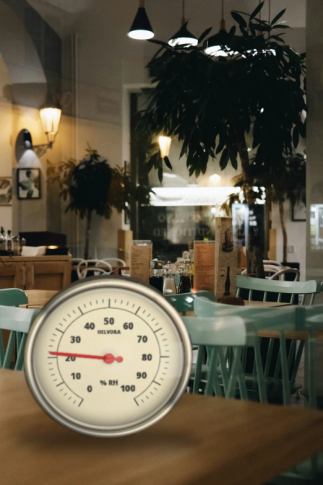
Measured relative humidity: 22 %
